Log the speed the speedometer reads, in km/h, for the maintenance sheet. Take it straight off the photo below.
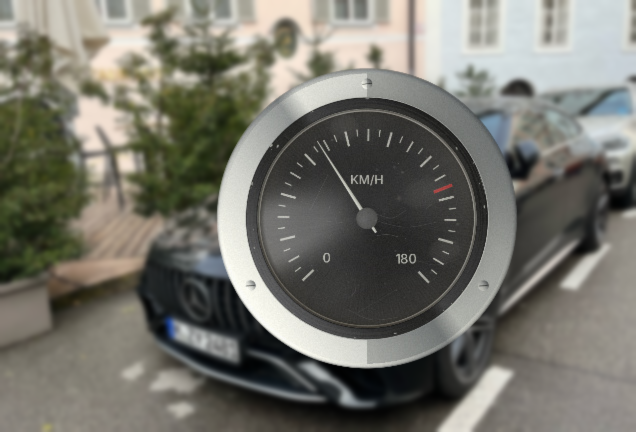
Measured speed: 67.5 km/h
